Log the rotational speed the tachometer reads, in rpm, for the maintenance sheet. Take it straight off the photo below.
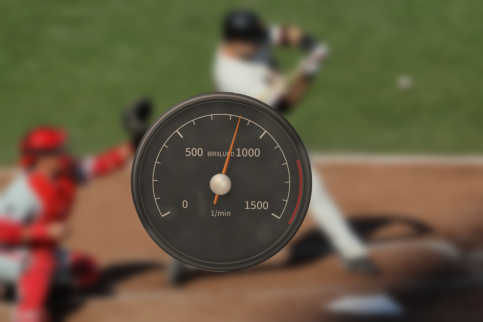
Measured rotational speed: 850 rpm
